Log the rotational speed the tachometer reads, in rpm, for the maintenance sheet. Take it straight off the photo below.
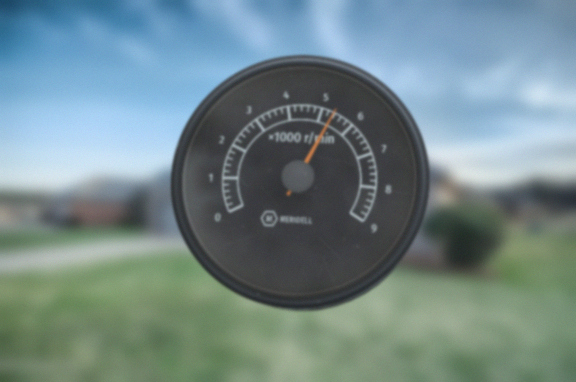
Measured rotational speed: 5400 rpm
